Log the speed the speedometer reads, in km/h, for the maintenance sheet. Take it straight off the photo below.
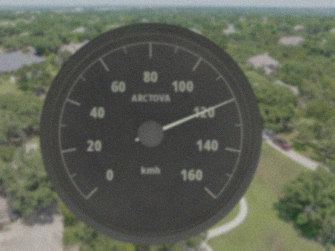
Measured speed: 120 km/h
